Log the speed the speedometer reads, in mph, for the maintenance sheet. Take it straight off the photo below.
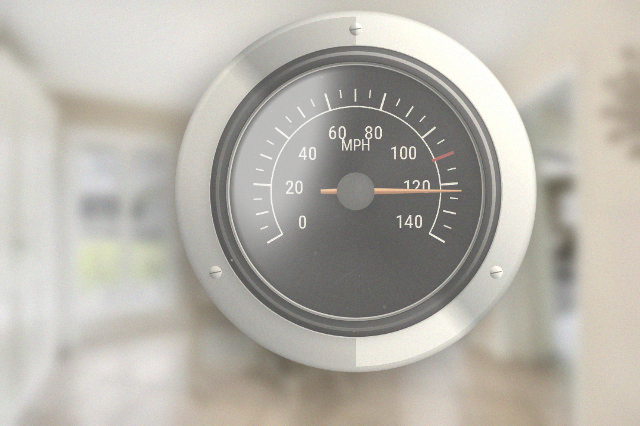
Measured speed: 122.5 mph
